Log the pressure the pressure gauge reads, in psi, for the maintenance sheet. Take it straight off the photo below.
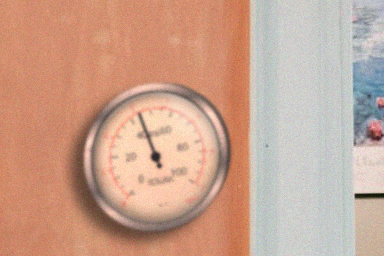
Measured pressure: 45 psi
